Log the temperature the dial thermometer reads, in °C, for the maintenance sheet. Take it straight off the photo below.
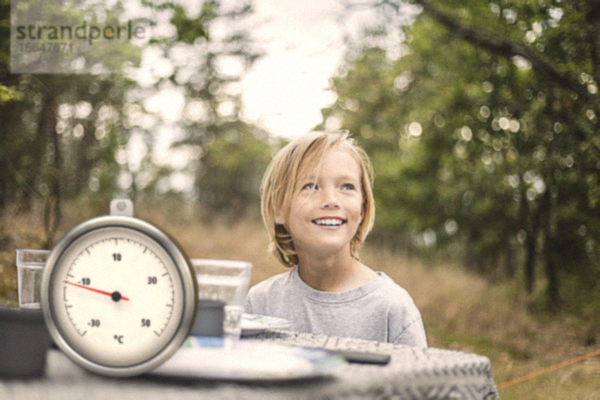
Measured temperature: -12 °C
